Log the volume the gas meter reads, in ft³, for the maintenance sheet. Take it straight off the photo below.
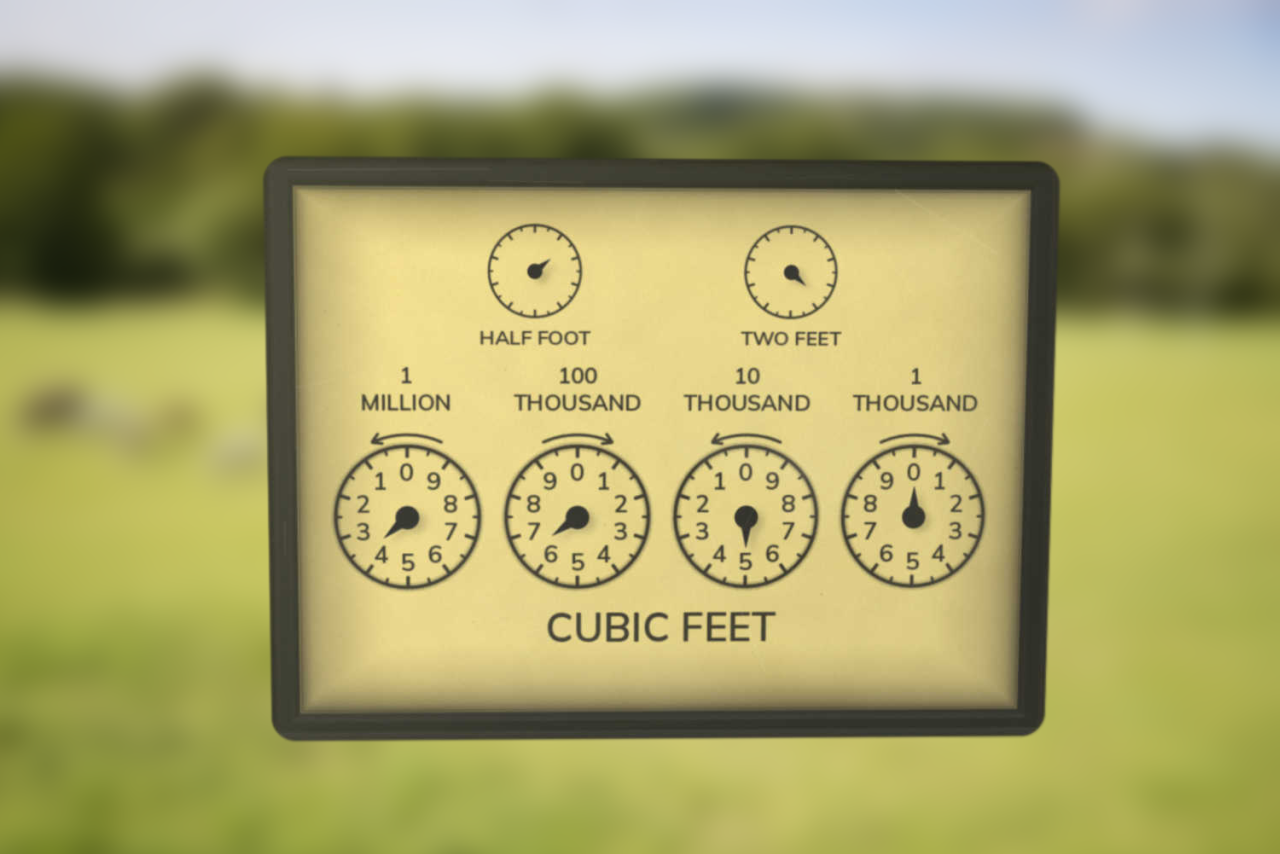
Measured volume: 365000 ft³
